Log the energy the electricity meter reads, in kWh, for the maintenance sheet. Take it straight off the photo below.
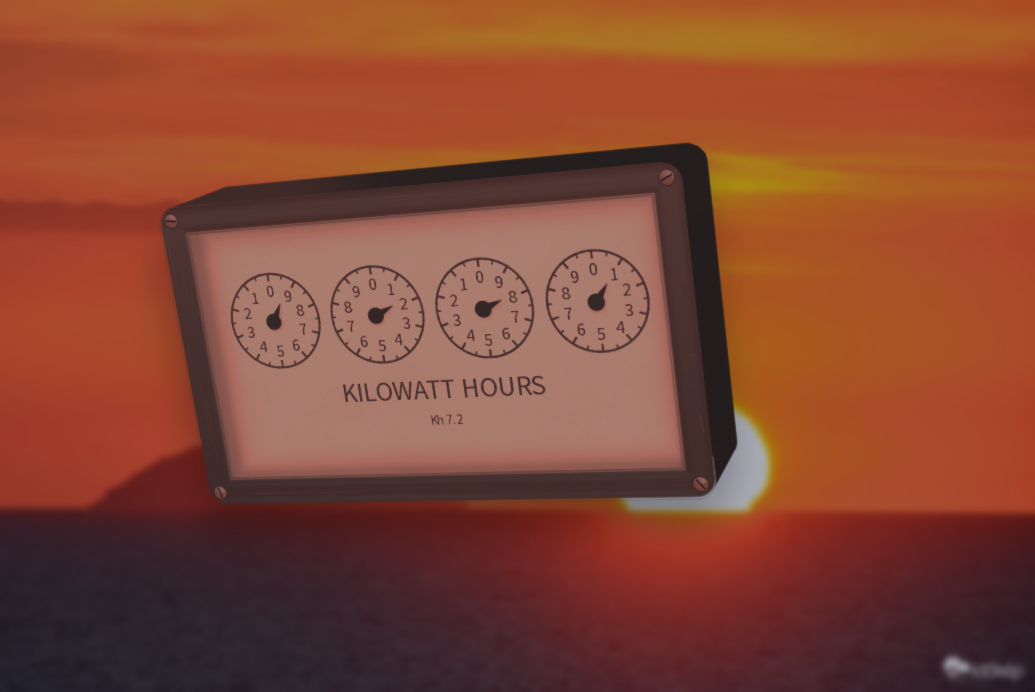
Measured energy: 9181 kWh
